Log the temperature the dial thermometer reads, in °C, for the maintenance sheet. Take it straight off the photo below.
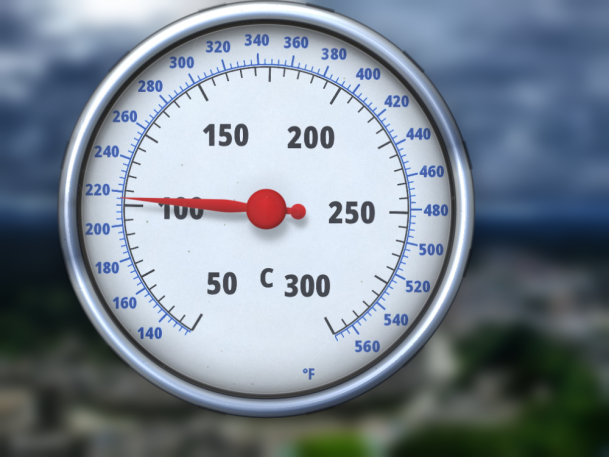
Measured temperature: 102.5 °C
